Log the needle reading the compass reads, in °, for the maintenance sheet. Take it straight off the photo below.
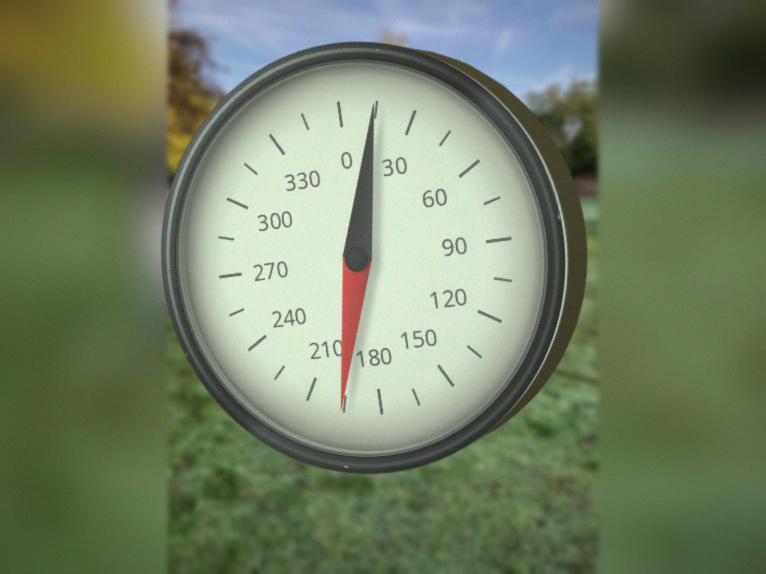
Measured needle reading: 195 °
